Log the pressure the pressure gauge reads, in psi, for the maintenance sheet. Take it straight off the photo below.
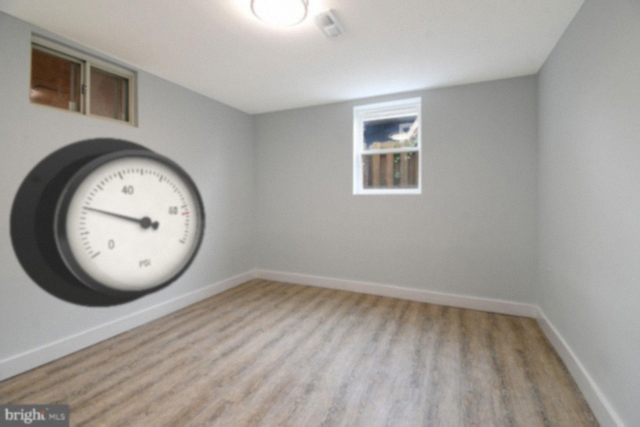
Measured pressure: 20 psi
